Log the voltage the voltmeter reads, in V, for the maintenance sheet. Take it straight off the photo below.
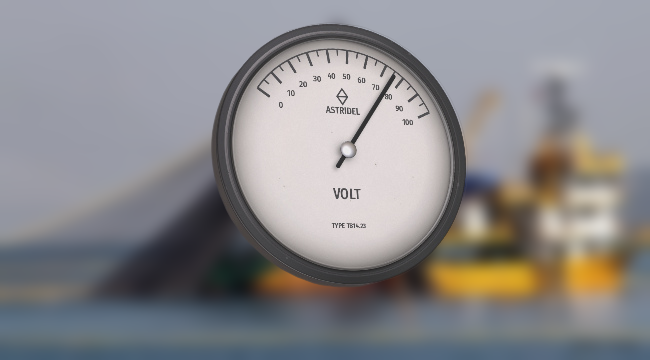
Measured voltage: 75 V
